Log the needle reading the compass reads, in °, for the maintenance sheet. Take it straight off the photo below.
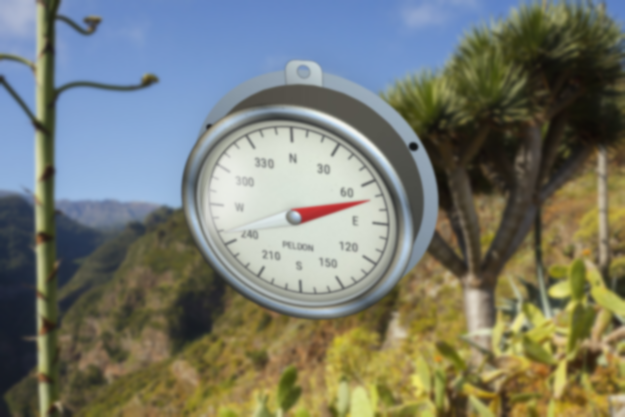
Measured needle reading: 70 °
